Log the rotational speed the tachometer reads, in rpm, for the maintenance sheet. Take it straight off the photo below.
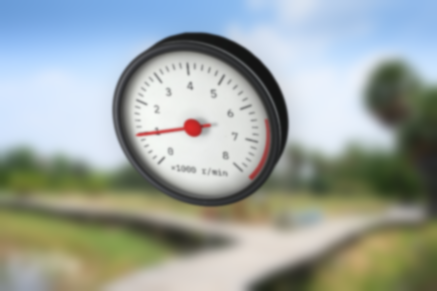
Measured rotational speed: 1000 rpm
